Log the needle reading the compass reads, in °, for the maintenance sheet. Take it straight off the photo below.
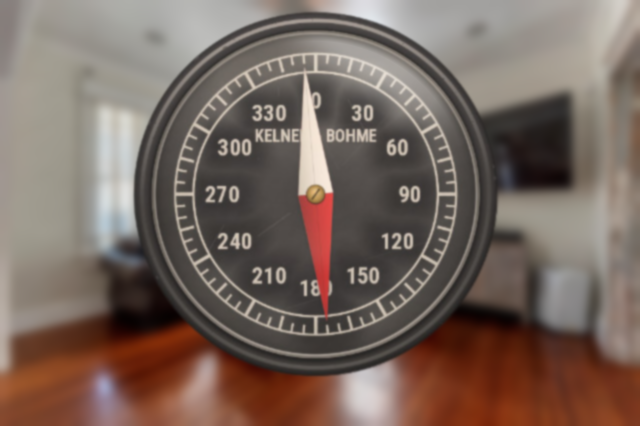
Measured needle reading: 175 °
